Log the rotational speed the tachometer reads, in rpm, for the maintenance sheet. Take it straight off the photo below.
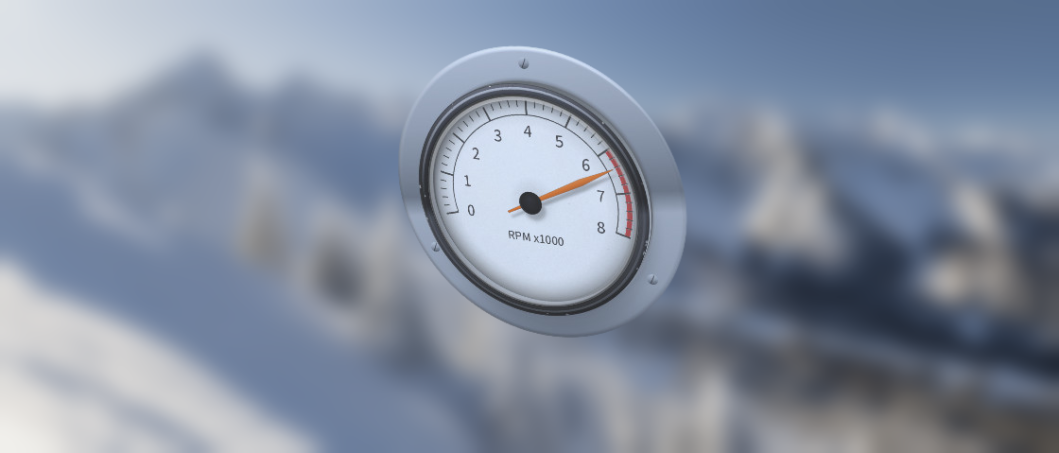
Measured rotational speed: 6400 rpm
